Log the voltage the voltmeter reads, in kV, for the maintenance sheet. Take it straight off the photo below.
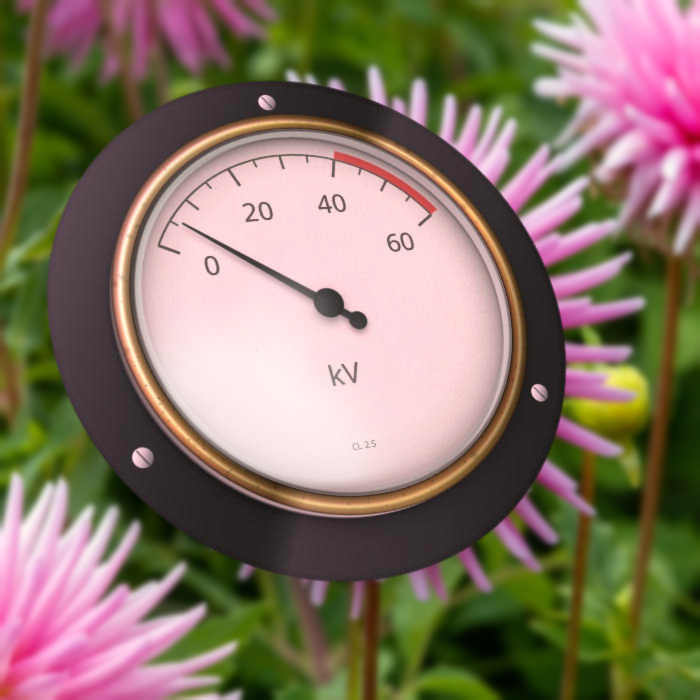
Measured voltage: 5 kV
